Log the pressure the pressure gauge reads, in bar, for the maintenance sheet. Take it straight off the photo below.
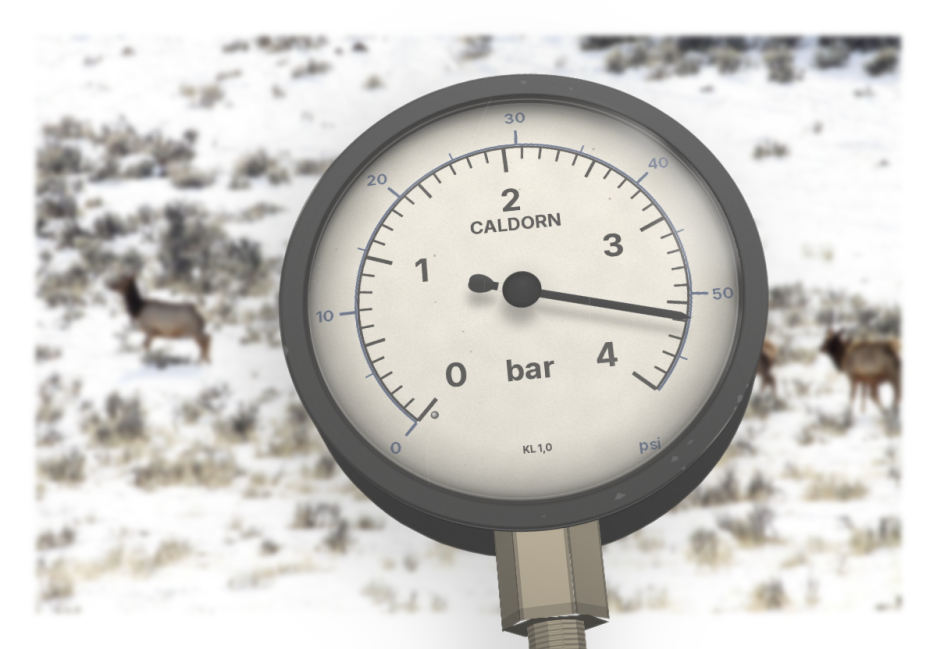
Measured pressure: 3.6 bar
